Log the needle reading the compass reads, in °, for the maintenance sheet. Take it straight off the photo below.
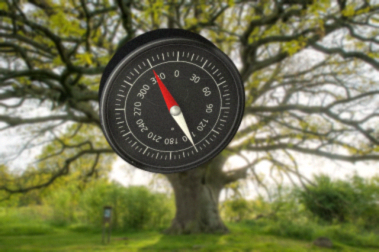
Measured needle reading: 330 °
